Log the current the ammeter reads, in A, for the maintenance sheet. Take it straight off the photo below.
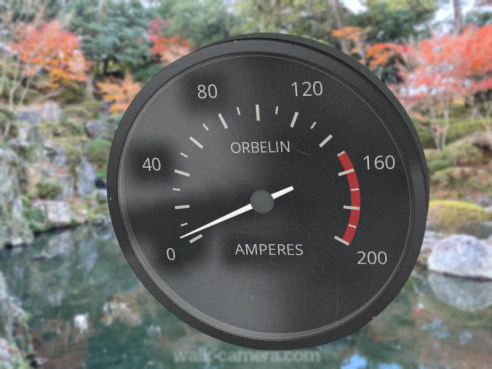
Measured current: 5 A
